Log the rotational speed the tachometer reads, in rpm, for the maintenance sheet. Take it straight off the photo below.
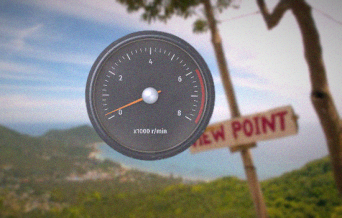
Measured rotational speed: 200 rpm
